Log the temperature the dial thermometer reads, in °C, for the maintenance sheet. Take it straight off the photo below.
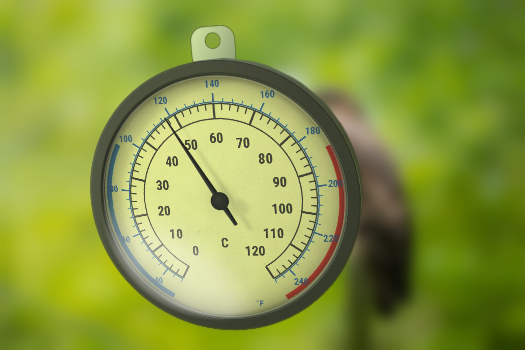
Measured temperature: 48 °C
